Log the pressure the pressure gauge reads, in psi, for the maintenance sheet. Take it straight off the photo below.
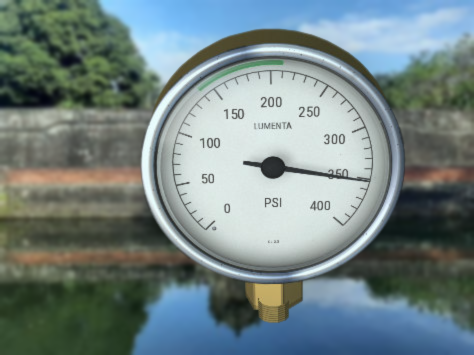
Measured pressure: 350 psi
